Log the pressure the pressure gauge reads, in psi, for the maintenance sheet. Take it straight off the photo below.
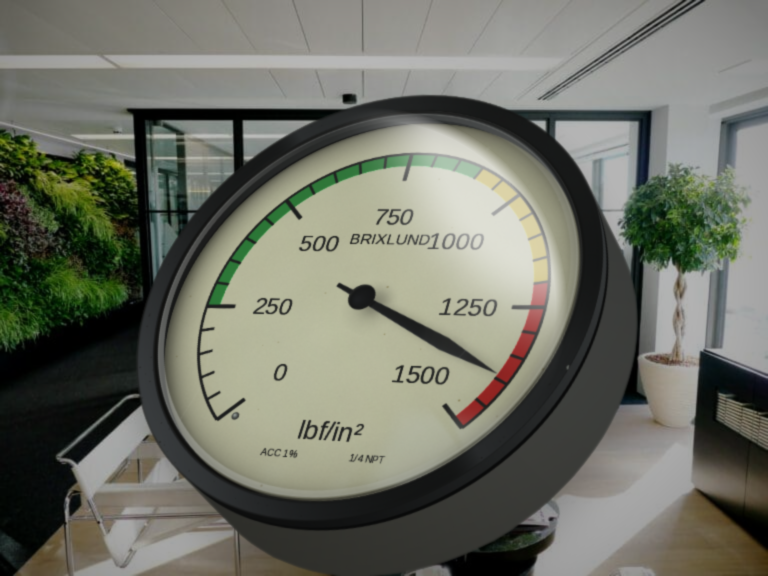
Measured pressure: 1400 psi
